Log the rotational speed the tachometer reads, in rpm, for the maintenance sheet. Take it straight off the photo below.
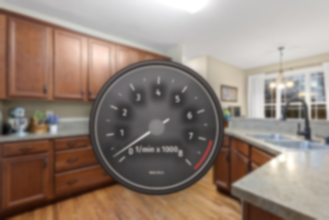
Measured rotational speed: 250 rpm
